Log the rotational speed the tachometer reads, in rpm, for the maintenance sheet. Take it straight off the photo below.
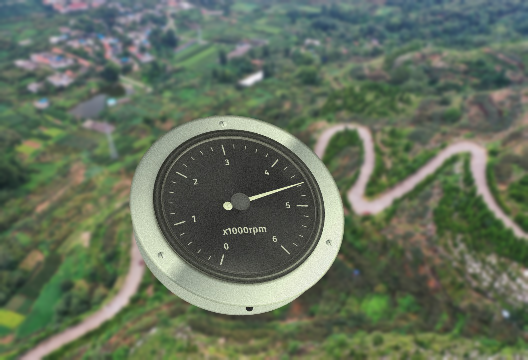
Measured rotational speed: 4600 rpm
